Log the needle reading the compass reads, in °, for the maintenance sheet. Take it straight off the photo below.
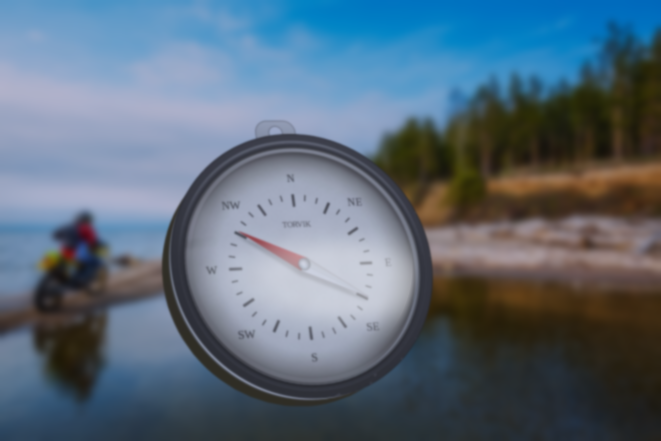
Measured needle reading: 300 °
